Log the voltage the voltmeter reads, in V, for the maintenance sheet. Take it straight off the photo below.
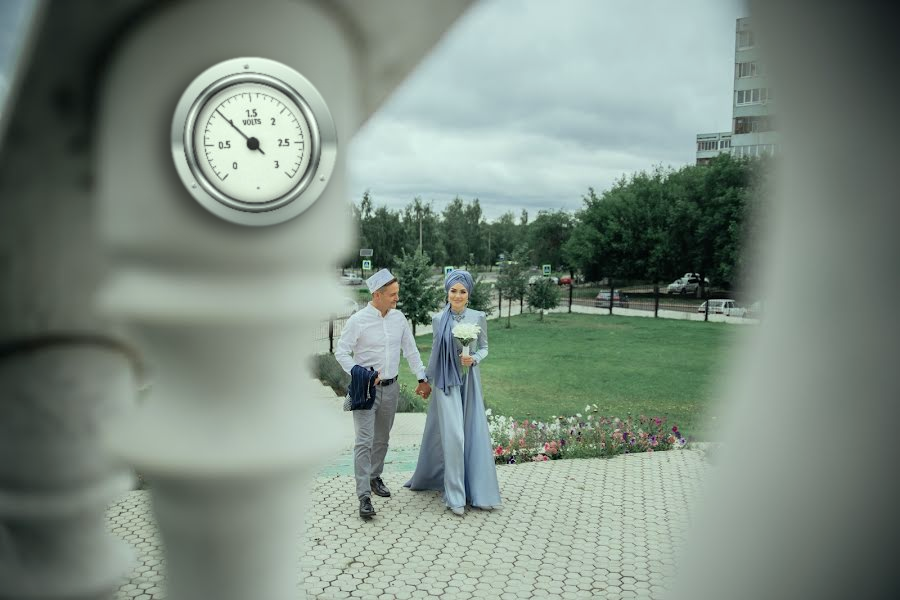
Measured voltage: 1 V
